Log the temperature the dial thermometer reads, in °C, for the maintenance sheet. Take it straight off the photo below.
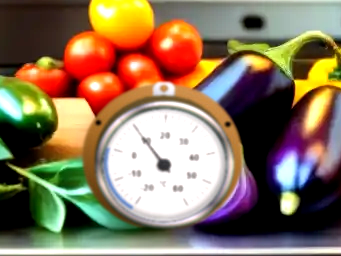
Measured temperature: 10 °C
